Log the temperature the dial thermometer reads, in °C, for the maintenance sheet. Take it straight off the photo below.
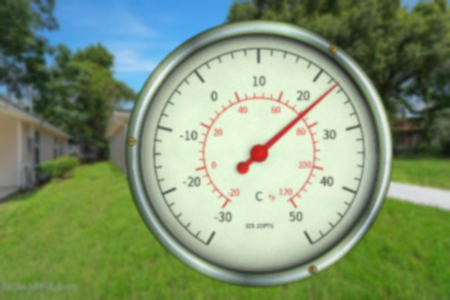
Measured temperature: 23 °C
